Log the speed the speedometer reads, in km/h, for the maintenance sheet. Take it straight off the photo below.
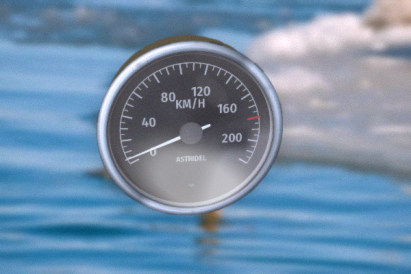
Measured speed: 5 km/h
